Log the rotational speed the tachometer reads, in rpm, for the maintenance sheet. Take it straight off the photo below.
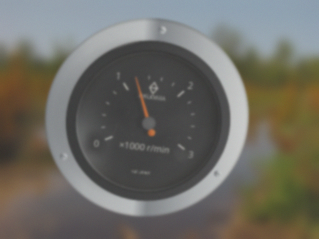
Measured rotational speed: 1200 rpm
